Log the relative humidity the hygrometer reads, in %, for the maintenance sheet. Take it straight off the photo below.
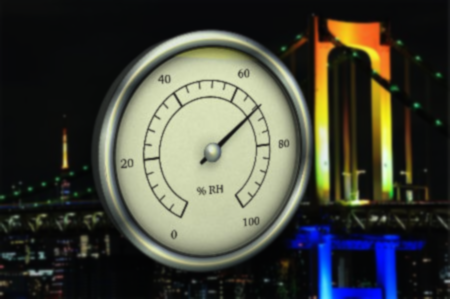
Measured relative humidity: 68 %
